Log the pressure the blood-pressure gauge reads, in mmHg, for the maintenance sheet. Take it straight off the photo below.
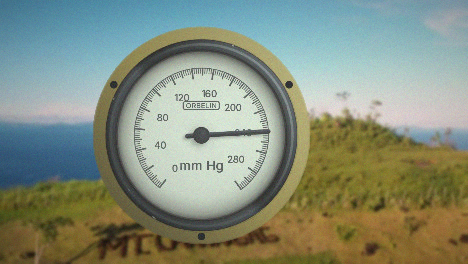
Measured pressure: 240 mmHg
